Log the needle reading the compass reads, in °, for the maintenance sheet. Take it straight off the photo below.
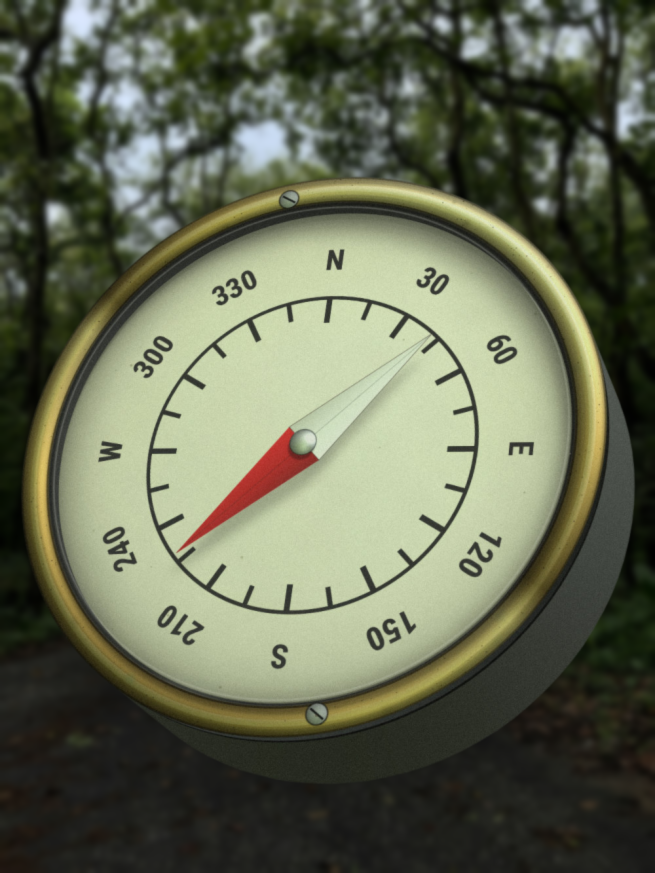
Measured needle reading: 225 °
